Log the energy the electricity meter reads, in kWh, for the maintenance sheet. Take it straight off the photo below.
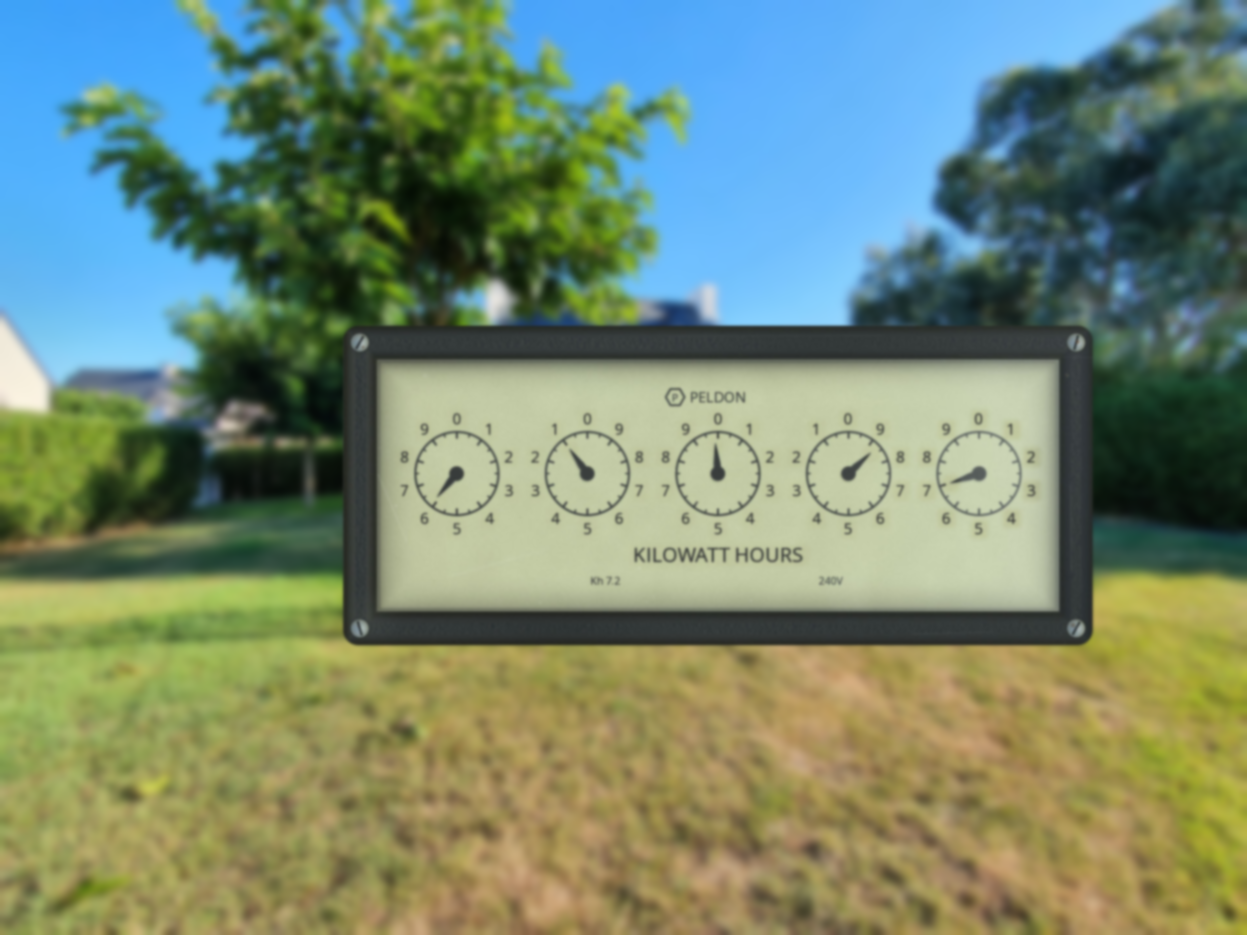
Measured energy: 60987 kWh
